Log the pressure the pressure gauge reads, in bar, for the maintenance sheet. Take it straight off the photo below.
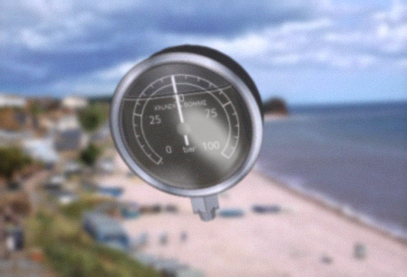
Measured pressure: 50 bar
